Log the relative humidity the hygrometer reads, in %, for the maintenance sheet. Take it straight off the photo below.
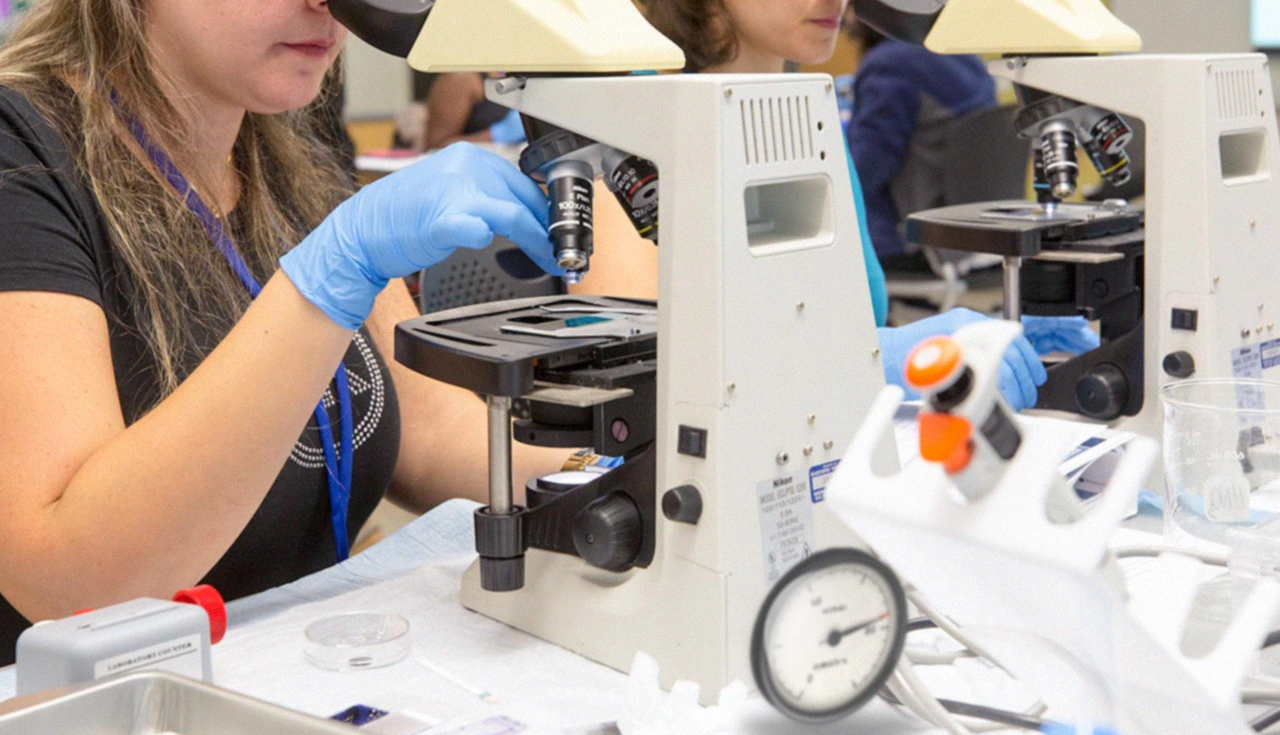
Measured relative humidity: 76 %
